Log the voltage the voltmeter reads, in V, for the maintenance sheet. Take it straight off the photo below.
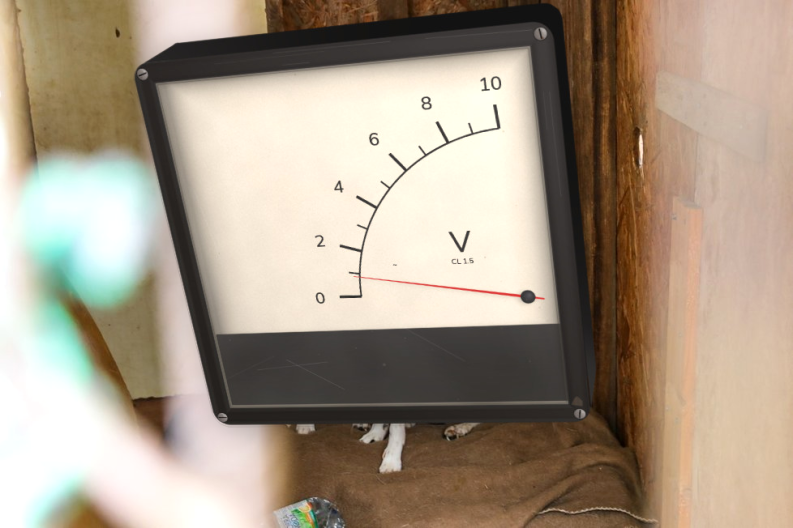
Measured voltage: 1 V
